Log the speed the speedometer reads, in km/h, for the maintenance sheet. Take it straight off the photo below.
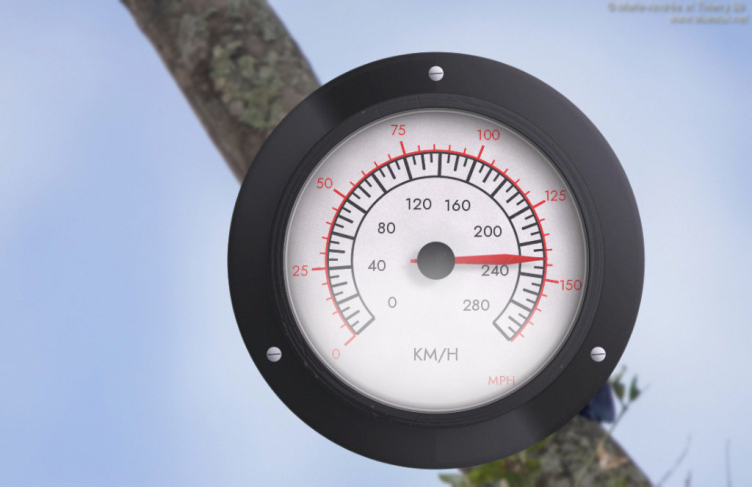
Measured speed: 230 km/h
